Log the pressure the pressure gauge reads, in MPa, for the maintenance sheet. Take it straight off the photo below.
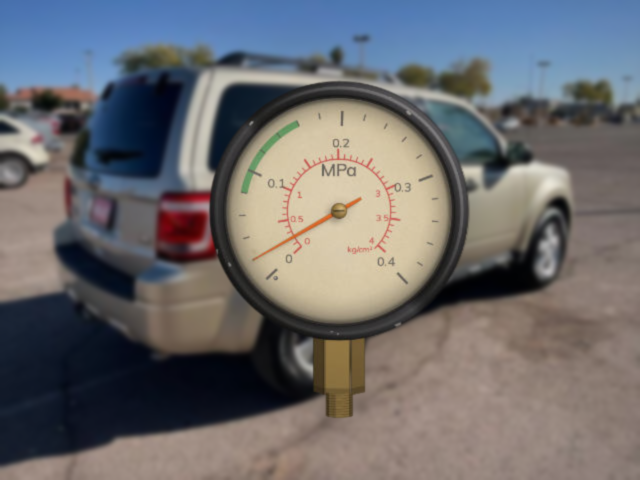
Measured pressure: 0.02 MPa
